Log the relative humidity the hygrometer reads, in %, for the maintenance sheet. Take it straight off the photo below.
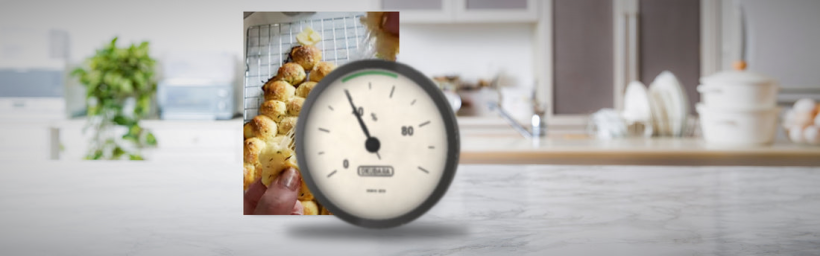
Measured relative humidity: 40 %
